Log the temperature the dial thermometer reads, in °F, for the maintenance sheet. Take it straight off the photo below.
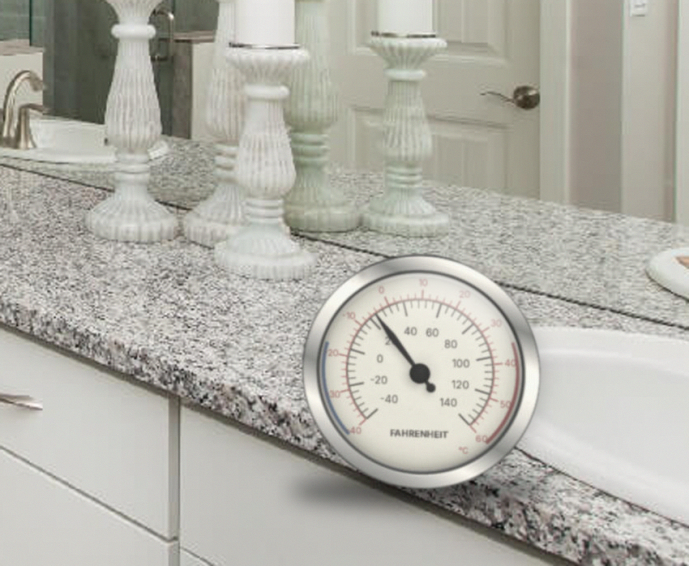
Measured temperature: 24 °F
